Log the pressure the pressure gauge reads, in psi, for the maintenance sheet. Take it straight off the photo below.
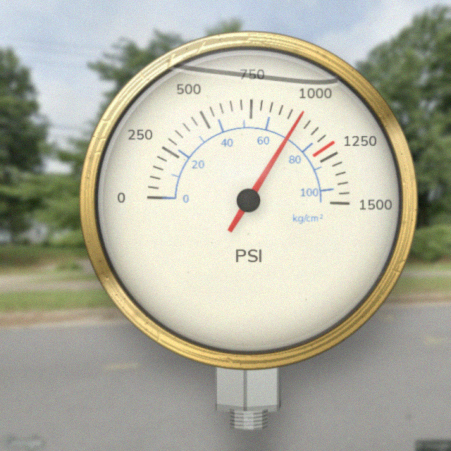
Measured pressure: 1000 psi
